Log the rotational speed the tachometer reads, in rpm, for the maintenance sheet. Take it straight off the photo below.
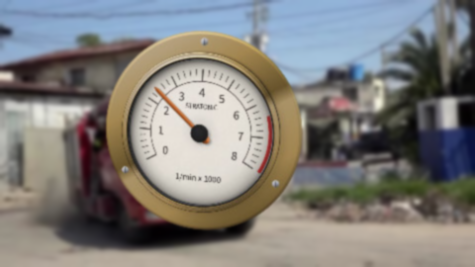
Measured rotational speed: 2400 rpm
